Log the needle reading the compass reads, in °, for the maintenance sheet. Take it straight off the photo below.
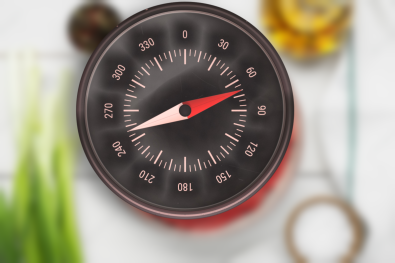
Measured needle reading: 70 °
